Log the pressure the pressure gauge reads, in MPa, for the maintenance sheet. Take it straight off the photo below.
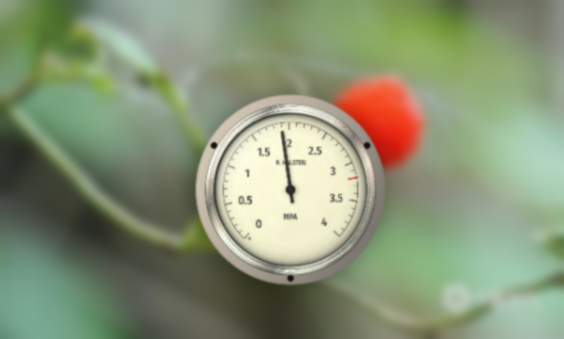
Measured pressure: 1.9 MPa
